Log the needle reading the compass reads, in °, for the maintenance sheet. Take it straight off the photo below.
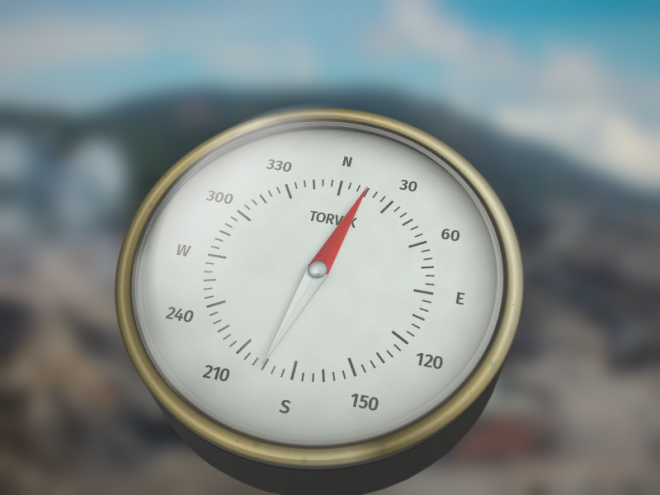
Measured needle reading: 15 °
